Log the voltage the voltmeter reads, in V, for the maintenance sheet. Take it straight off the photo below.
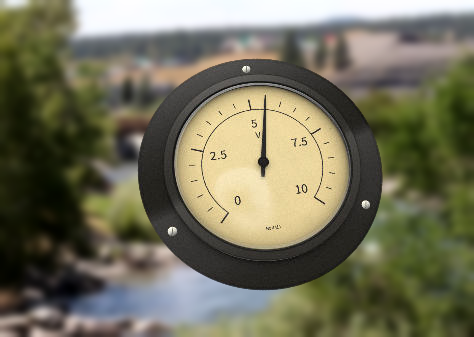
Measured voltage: 5.5 V
